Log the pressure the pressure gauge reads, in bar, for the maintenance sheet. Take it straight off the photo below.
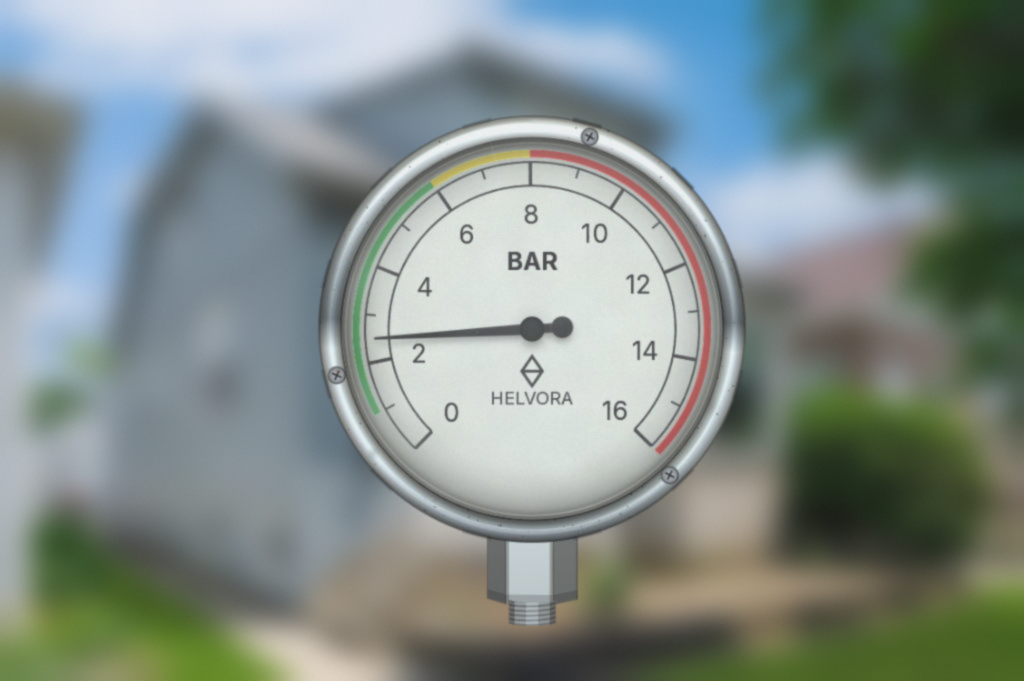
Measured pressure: 2.5 bar
